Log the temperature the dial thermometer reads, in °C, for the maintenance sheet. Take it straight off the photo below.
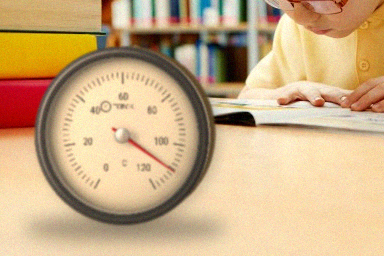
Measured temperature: 110 °C
